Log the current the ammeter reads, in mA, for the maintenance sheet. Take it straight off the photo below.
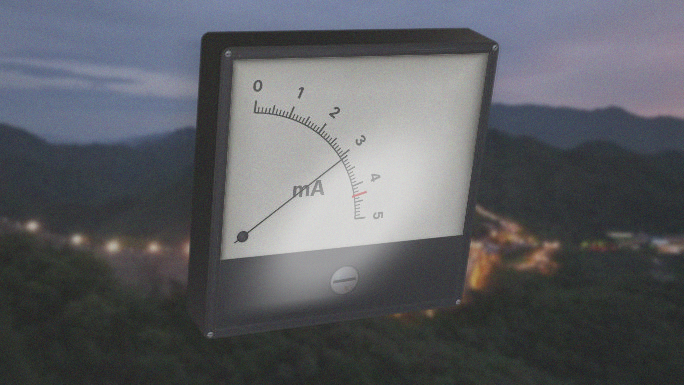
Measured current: 3 mA
